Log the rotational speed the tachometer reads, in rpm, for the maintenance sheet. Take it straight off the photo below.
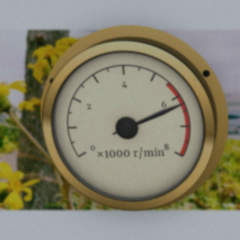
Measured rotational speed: 6250 rpm
